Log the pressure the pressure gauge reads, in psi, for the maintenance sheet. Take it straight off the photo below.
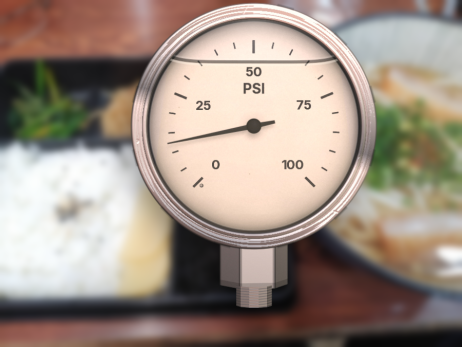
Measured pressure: 12.5 psi
